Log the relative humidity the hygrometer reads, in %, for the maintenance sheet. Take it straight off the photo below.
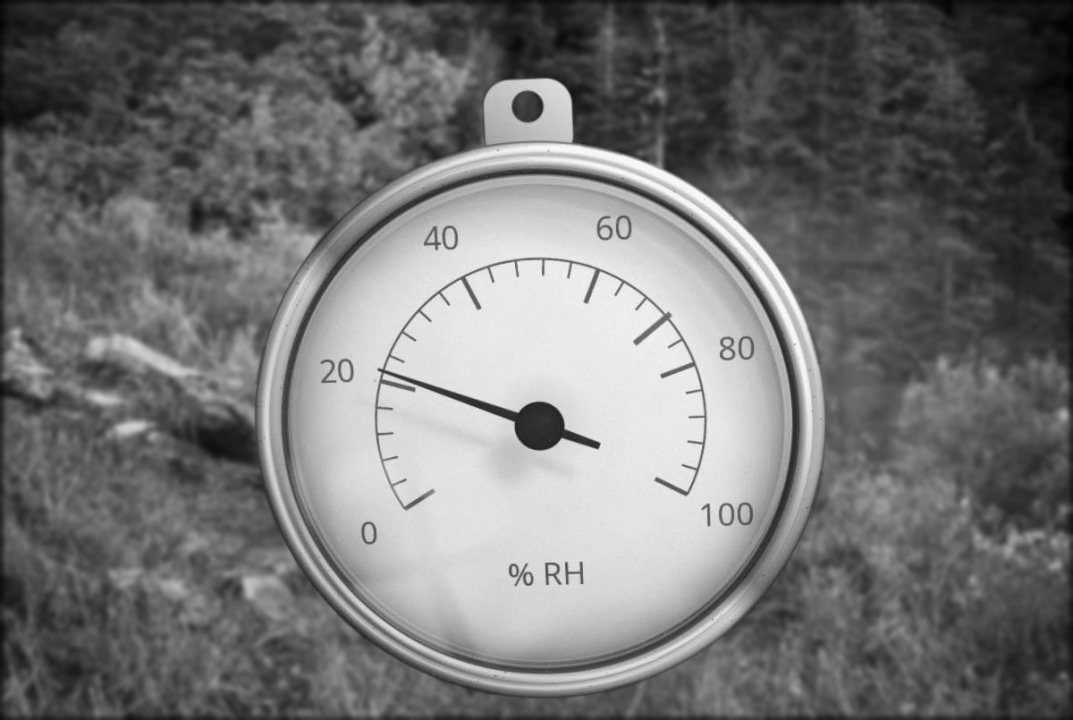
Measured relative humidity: 22 %
